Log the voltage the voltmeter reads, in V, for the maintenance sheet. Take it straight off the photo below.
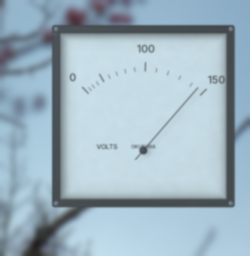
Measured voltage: 145 V
